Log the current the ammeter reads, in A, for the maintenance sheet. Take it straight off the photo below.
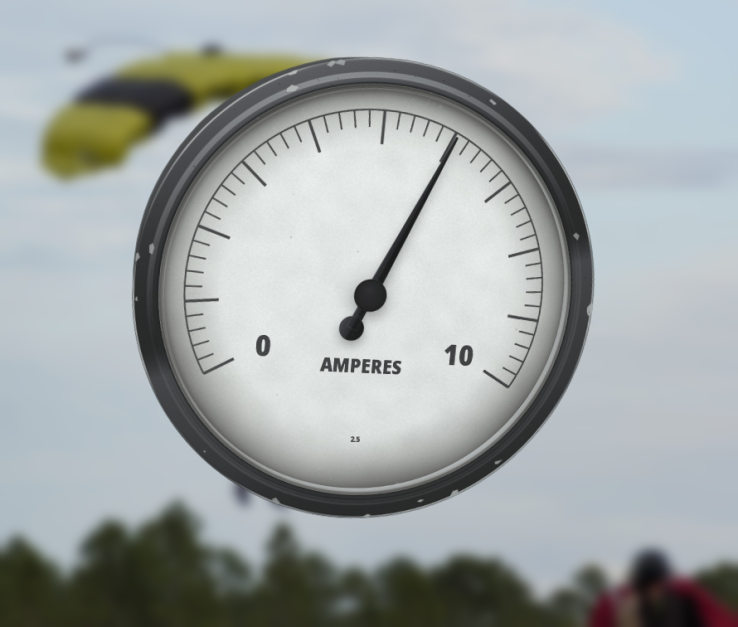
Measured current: 6 A
